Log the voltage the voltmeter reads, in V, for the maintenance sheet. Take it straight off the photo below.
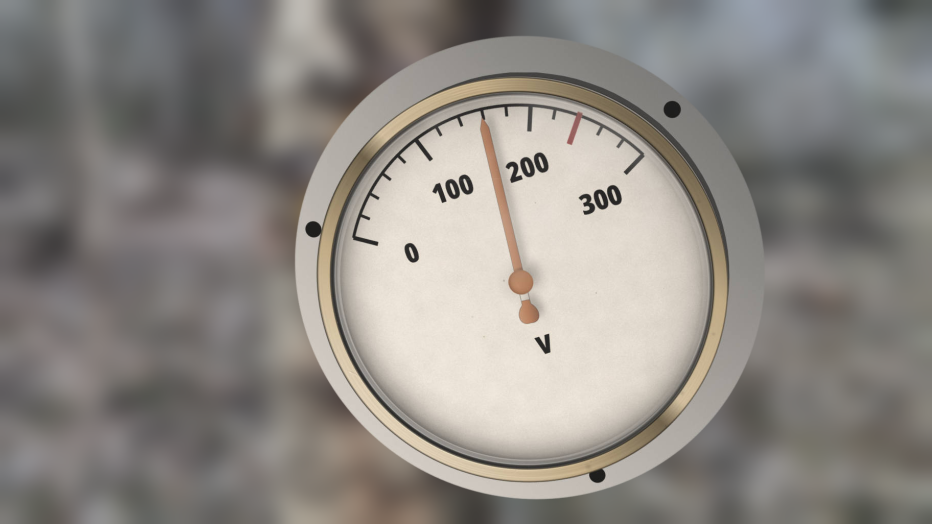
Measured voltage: 160 V
